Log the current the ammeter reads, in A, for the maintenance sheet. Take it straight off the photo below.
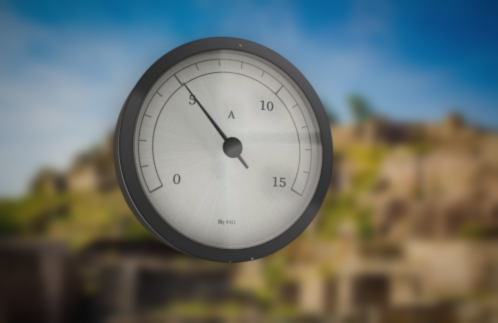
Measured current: 5 A
